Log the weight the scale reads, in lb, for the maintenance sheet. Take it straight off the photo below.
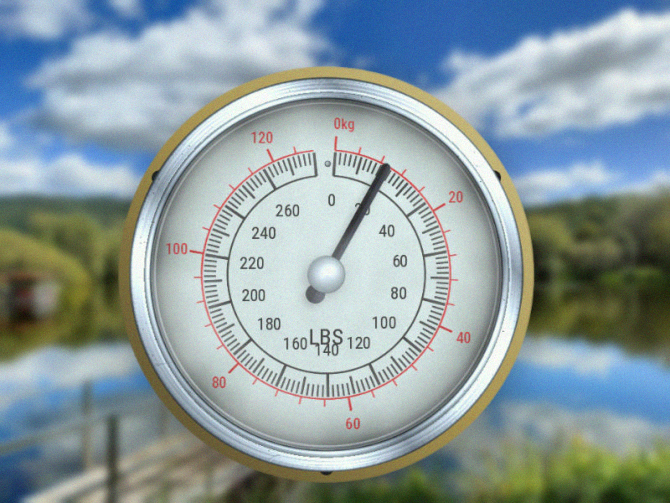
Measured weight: 20 lb
